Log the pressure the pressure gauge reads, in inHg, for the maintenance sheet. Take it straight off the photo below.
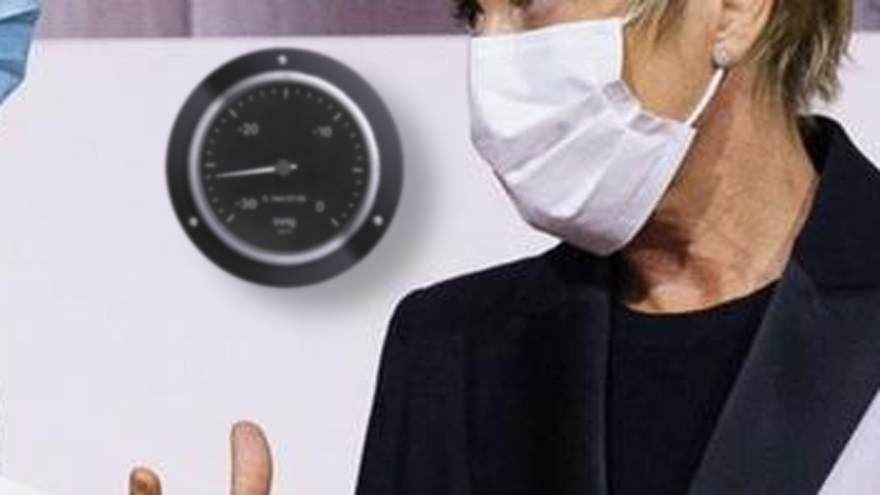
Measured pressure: -26 inHg
